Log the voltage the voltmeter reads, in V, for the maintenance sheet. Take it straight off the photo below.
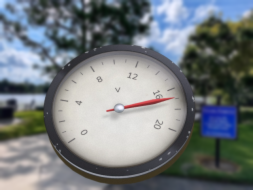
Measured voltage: 17 V
